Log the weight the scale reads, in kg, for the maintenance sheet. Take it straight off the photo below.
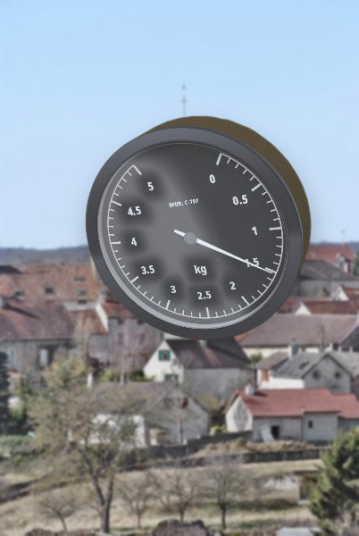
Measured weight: 1.5 kg
